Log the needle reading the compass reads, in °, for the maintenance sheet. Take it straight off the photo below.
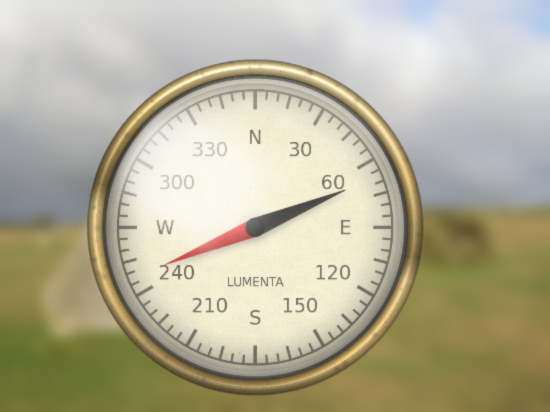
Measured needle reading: 247.5 °
